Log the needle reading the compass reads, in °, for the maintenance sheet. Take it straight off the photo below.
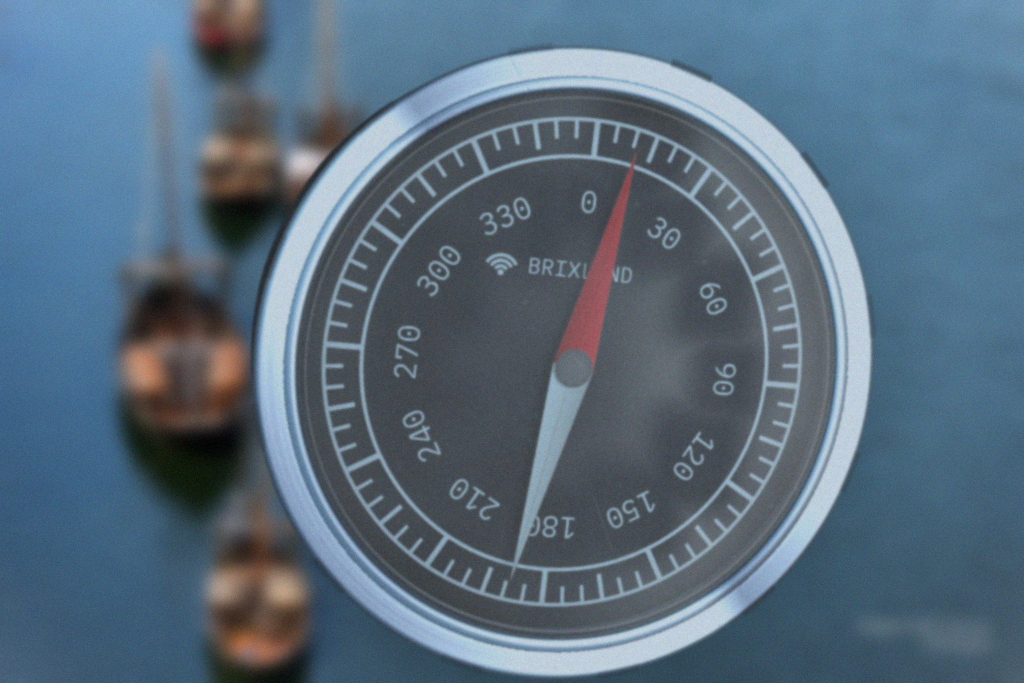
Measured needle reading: 10 °
